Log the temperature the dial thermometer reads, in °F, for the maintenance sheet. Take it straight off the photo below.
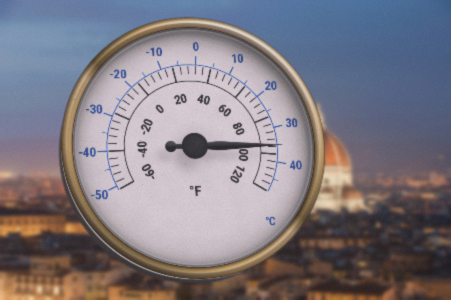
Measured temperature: 96 °F
